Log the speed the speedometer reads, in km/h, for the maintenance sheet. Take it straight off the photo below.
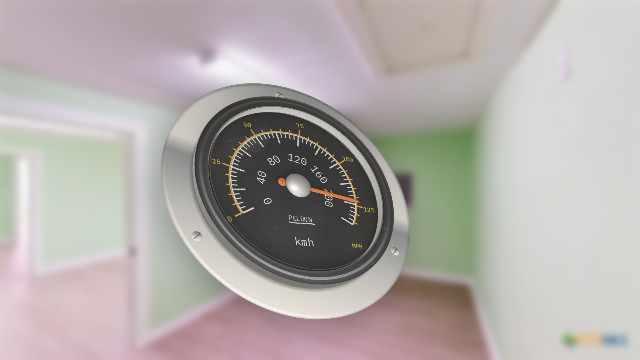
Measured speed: 200 km/h
